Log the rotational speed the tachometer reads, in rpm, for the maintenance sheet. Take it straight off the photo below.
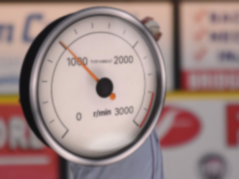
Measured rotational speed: 1000 rpm
